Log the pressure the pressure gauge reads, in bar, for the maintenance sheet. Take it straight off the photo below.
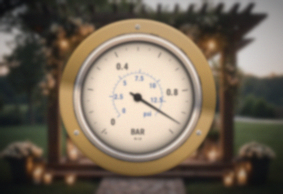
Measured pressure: 0.95 bar
